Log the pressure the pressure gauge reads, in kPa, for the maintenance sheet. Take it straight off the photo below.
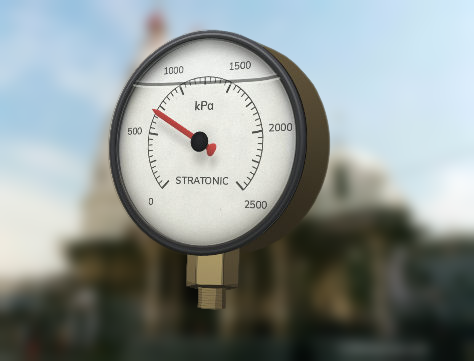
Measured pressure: 700 kPa
